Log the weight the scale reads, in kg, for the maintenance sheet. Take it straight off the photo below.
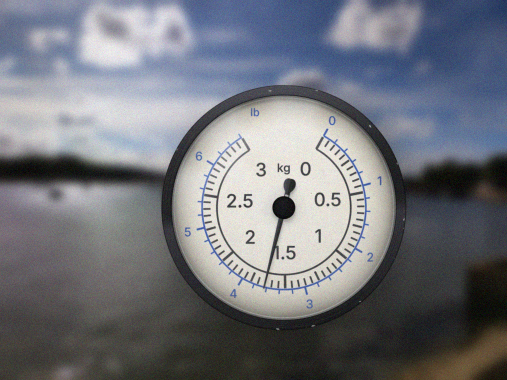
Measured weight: 1.65 kg
